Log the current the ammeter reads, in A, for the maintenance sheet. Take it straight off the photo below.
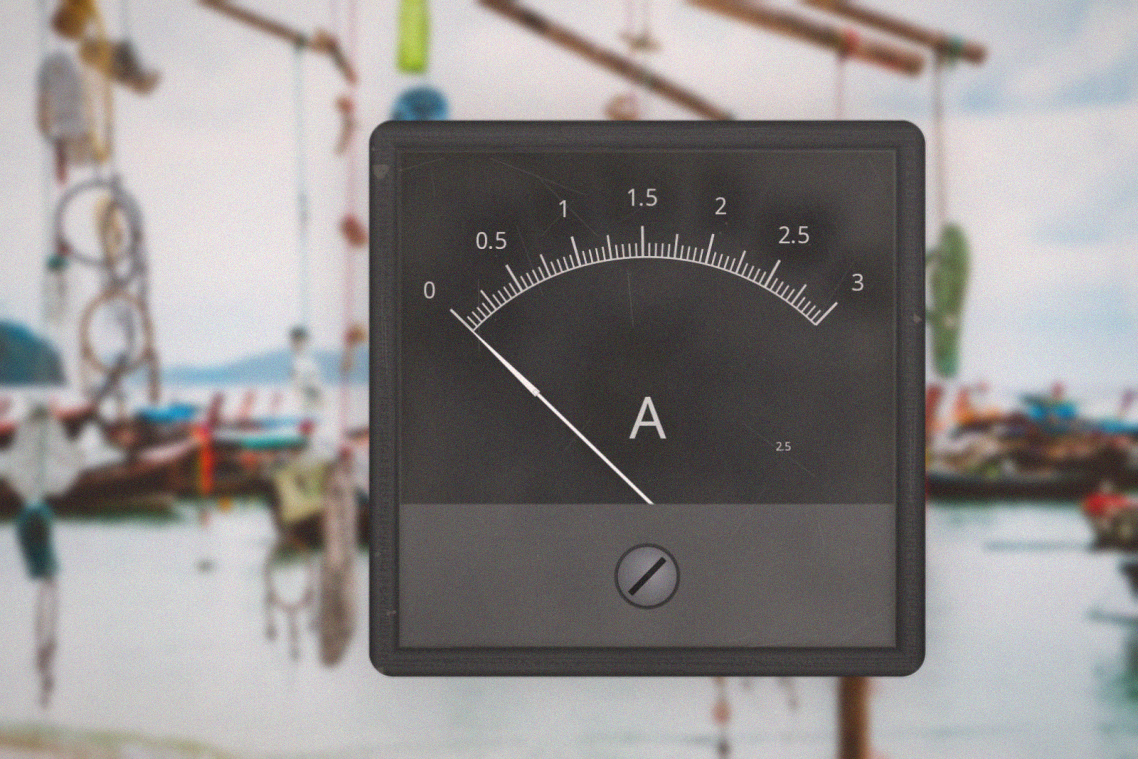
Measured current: 0 A
